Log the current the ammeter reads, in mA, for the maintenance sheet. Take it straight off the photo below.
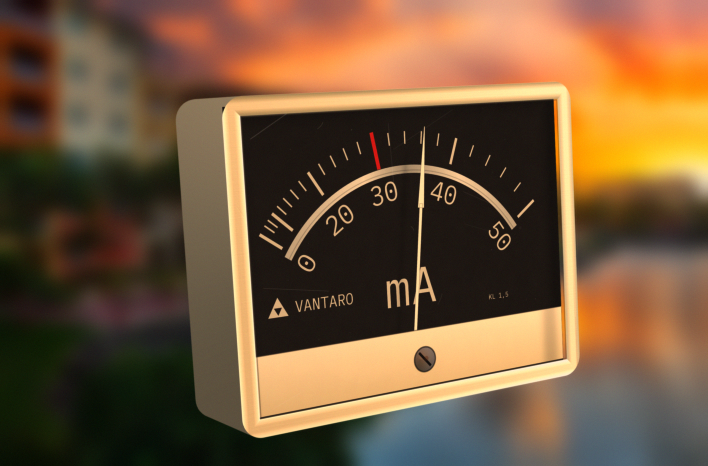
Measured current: 36 mA
